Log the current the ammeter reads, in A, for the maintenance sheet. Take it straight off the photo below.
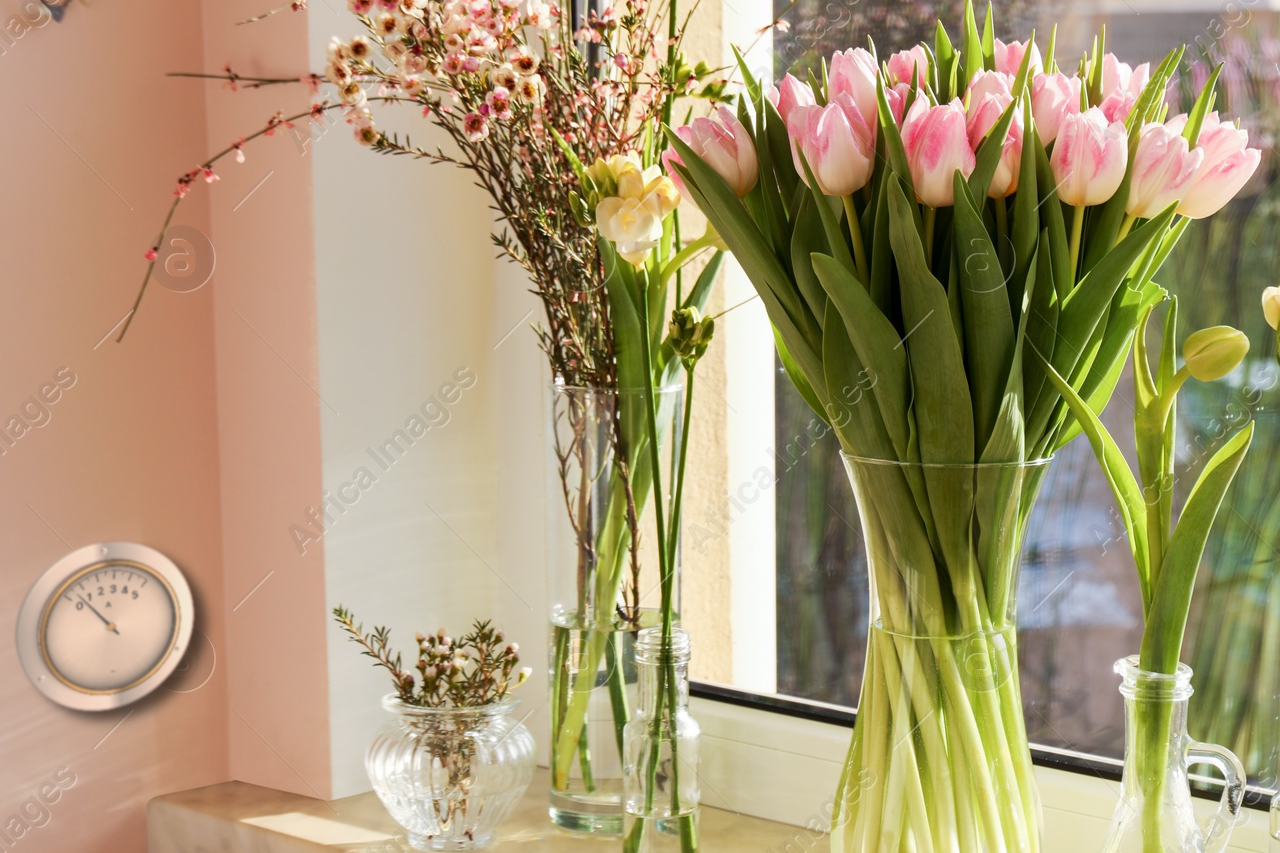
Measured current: 0.5 A
